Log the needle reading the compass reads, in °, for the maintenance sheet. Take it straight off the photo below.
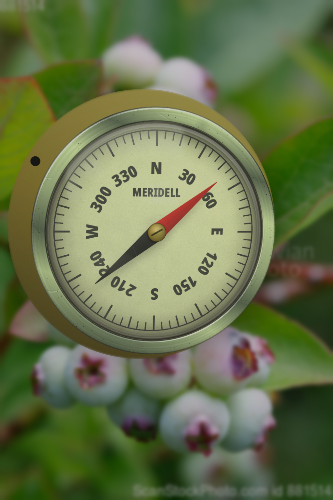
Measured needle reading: 50 °
